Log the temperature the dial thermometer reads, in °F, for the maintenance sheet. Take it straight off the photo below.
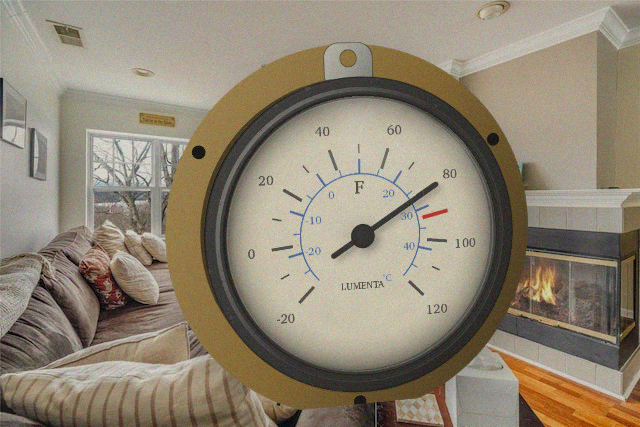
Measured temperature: 80 °F
